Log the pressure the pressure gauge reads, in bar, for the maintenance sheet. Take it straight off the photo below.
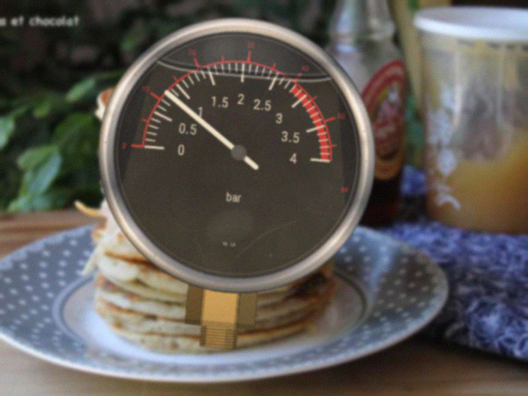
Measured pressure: 0.8 bar
